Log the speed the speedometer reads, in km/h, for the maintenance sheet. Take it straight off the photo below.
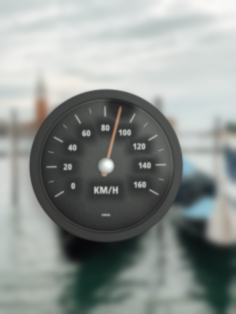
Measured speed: 90 km/h
